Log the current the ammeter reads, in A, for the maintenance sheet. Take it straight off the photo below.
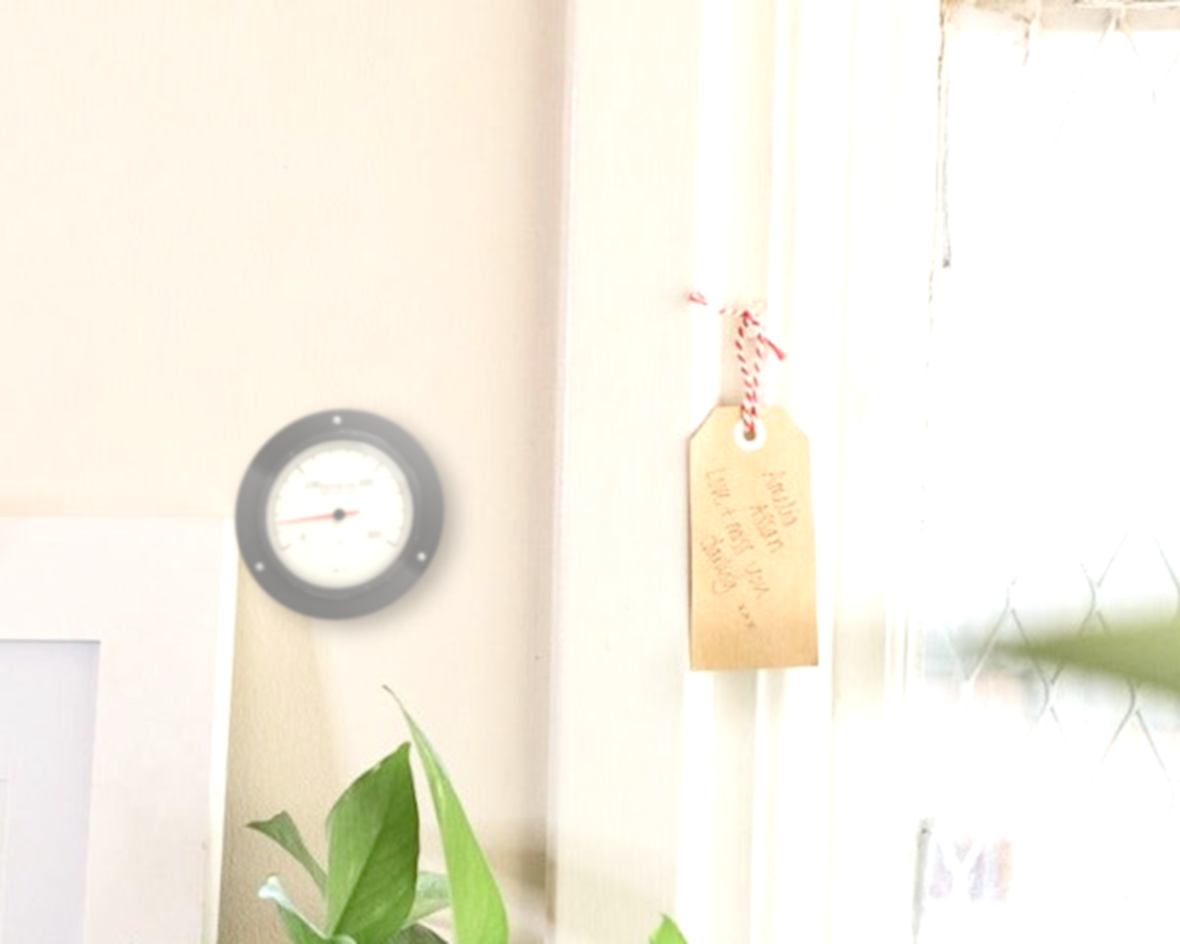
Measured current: 30 A
